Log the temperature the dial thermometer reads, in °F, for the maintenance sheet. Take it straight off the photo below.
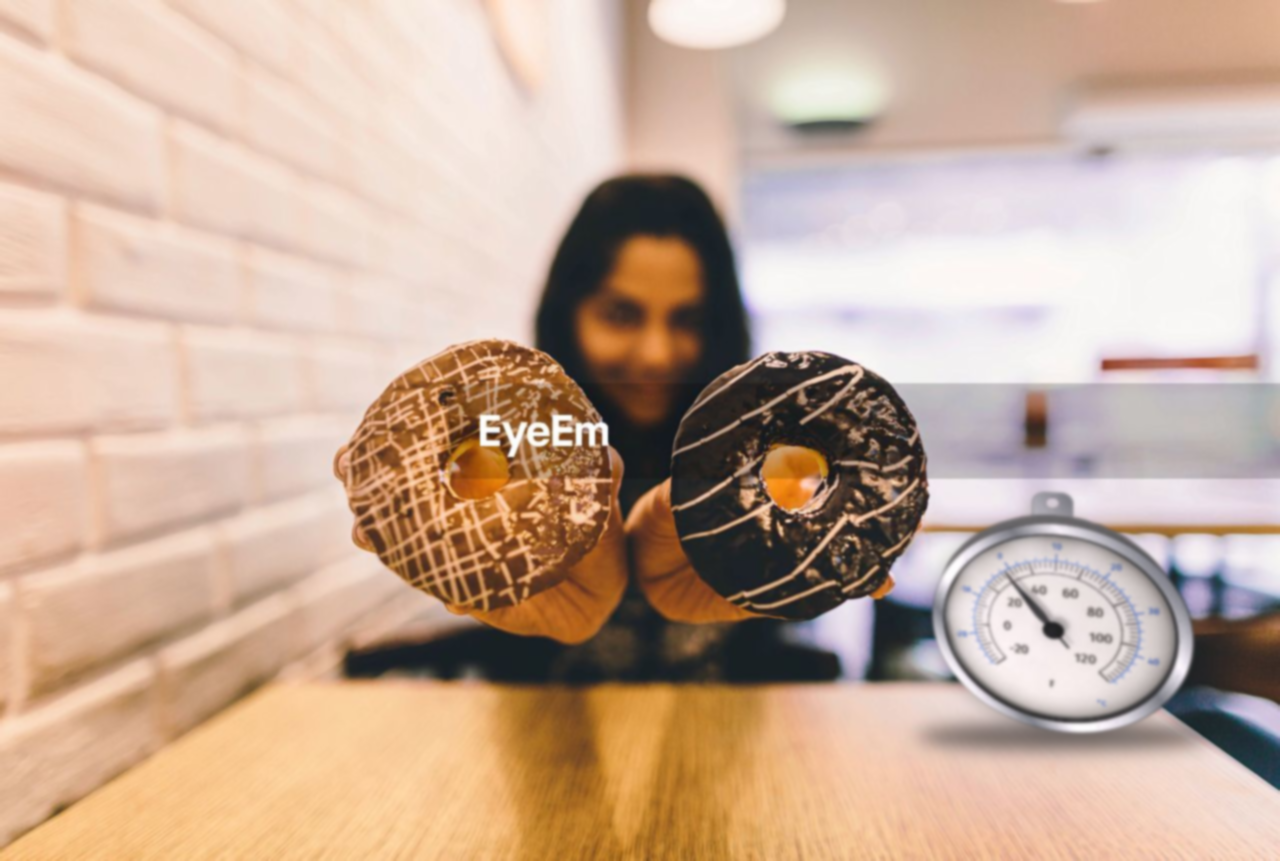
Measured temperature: 30 °F
